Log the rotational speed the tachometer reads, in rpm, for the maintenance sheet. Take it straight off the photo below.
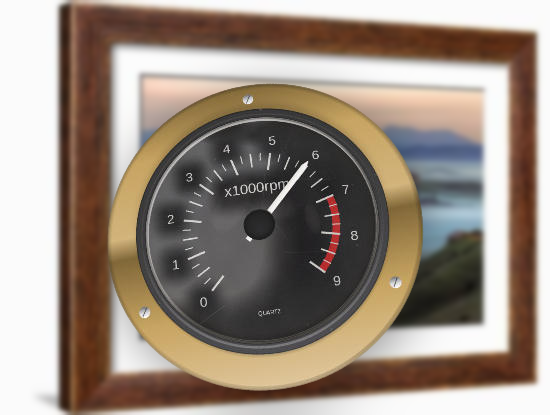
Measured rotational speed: 6000 rpm
